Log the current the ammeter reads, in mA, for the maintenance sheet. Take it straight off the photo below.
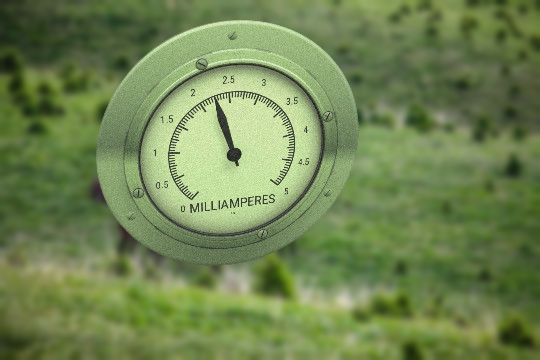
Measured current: 2.25 mA
